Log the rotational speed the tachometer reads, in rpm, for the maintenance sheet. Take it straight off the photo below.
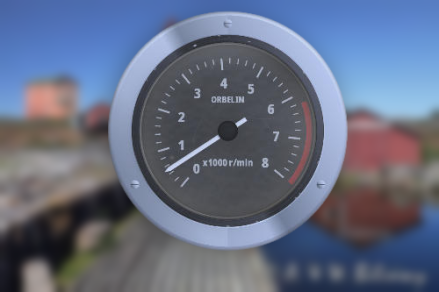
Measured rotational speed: 500 rpm
